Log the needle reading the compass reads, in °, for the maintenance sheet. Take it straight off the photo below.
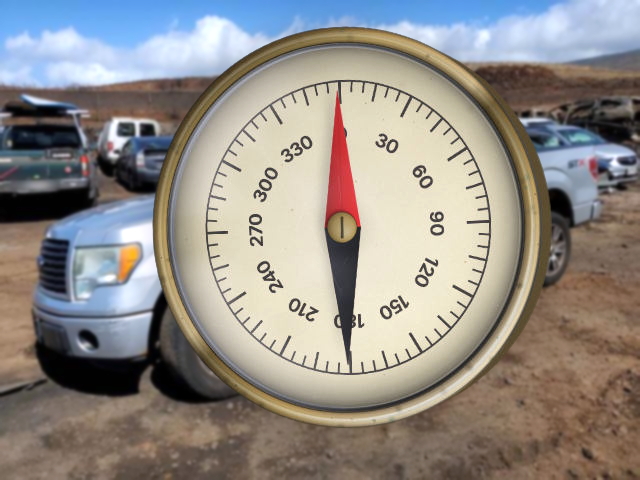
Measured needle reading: 0 °
